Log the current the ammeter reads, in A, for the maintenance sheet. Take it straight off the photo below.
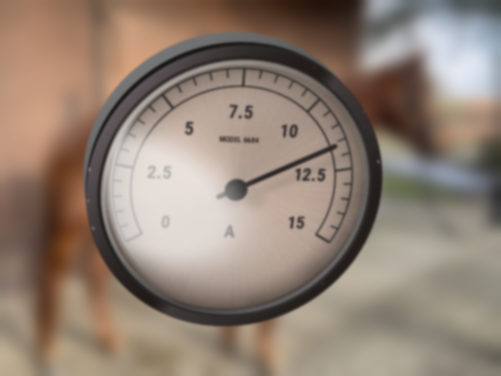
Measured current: 11.5 A
